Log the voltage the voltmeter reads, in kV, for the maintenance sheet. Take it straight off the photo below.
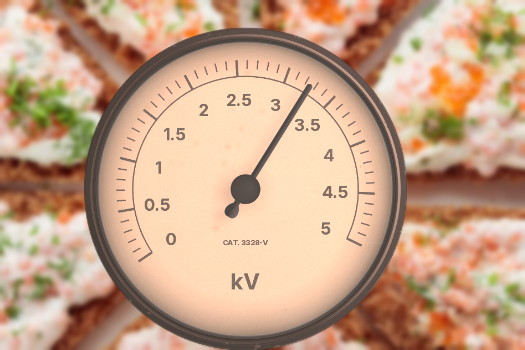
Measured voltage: 3.25 kV
